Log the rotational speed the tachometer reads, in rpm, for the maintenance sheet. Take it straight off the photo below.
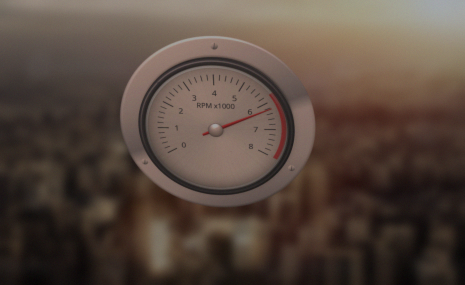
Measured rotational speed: 6200 rpm
